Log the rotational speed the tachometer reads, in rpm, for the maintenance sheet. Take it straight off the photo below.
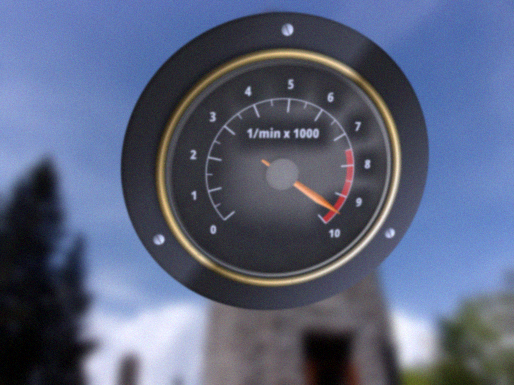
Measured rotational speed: 9500 rpm
